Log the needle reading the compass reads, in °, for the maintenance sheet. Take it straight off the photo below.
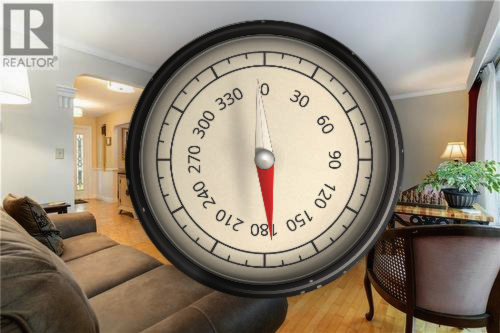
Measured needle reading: 175 °
